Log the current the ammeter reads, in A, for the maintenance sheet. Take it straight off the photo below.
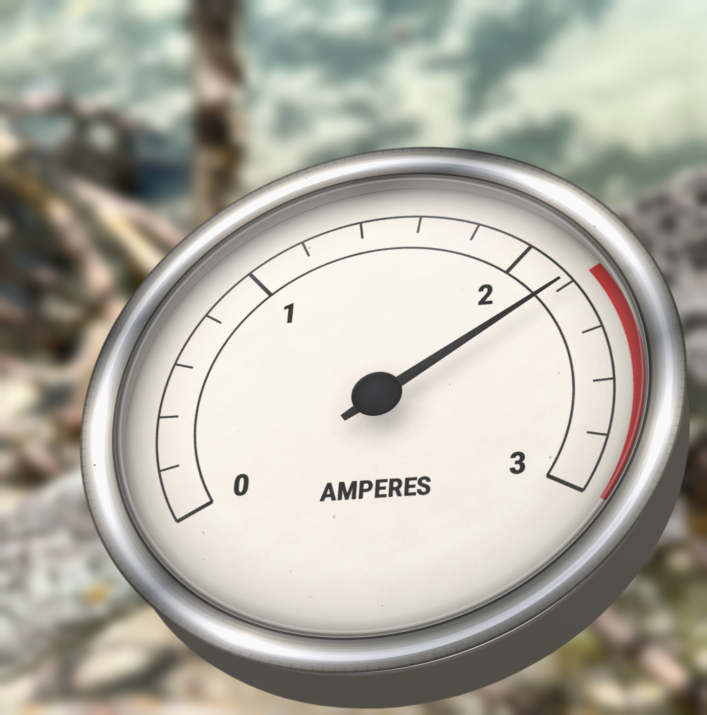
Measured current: 2.2 A
